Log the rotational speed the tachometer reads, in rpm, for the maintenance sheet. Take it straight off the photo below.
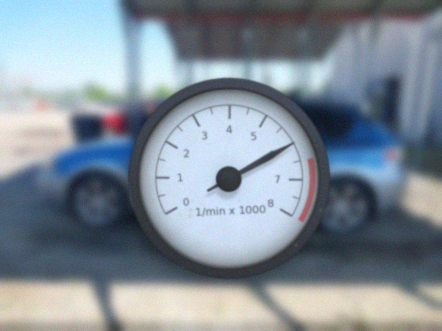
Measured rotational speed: 6000 rpm
